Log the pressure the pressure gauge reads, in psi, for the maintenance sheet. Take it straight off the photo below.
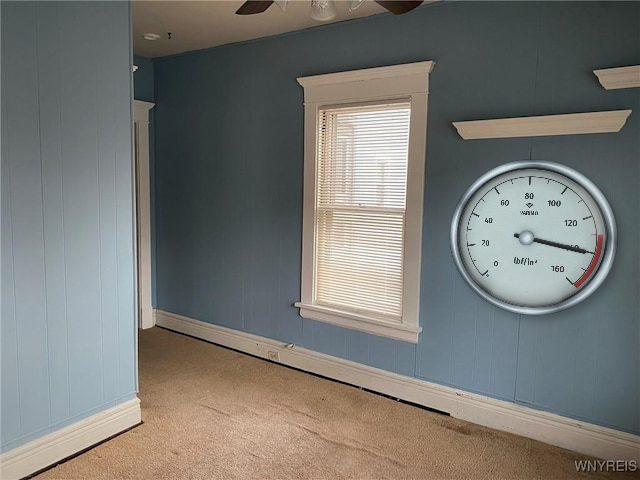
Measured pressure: 140 psi
